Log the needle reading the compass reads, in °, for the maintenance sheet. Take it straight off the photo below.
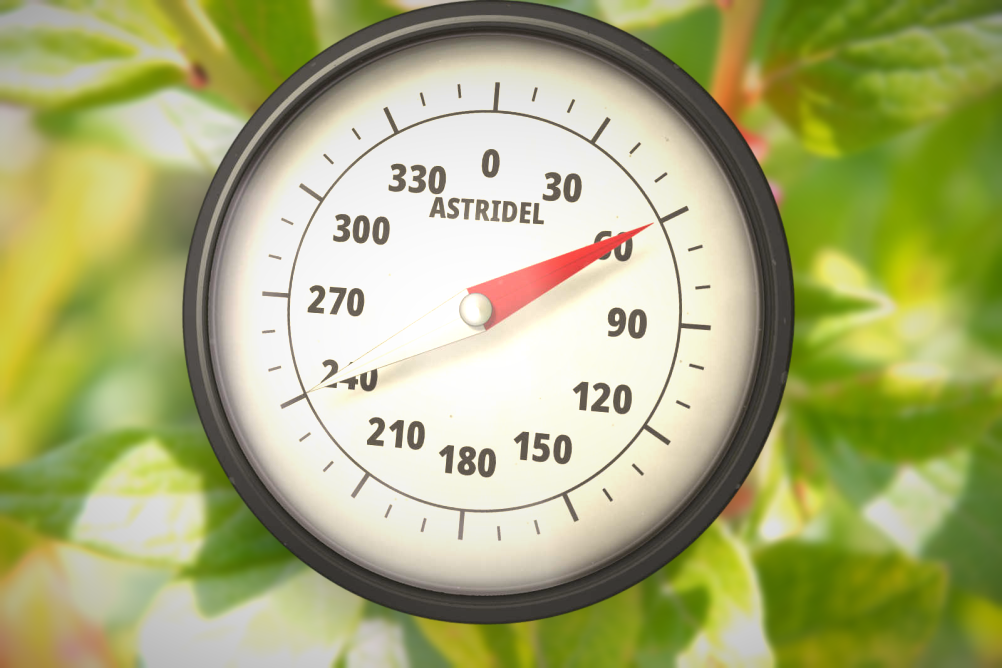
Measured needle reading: 60 °
